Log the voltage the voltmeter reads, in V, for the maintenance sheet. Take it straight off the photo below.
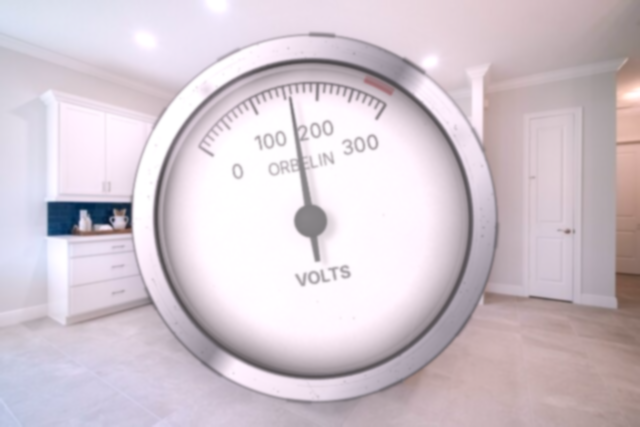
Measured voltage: 160 V
